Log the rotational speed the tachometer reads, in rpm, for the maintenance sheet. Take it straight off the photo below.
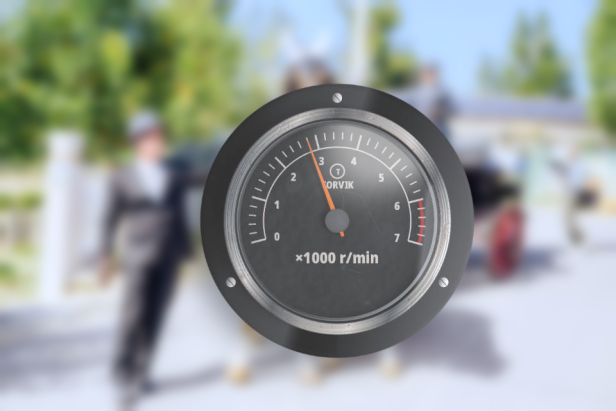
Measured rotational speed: 2800 rpm
